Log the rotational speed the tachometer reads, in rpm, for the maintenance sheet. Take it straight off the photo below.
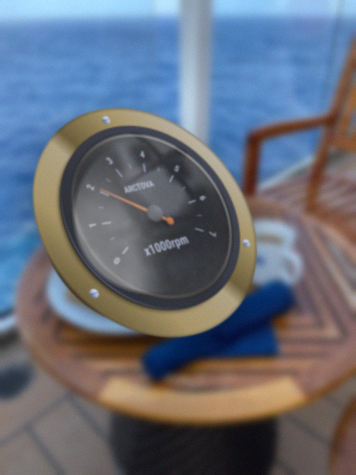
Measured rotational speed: 2000 rpm
